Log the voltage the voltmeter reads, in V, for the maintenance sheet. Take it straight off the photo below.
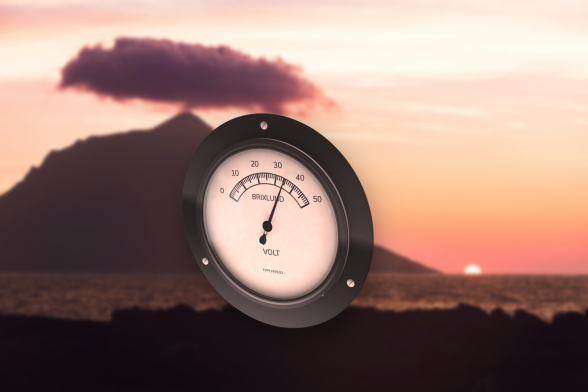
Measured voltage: 35 V
